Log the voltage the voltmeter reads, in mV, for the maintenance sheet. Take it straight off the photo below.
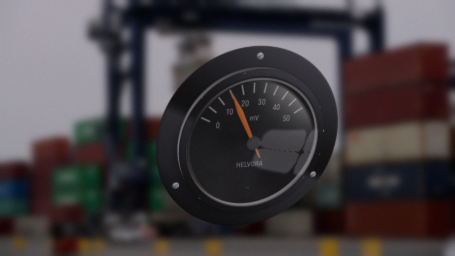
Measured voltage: 15 mV
